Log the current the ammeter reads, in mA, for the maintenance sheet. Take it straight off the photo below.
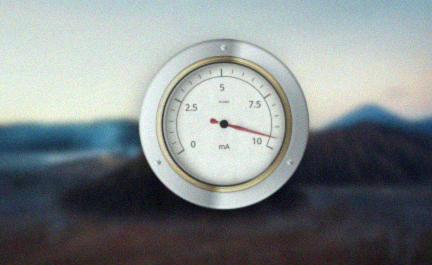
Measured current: 9.5 mA
